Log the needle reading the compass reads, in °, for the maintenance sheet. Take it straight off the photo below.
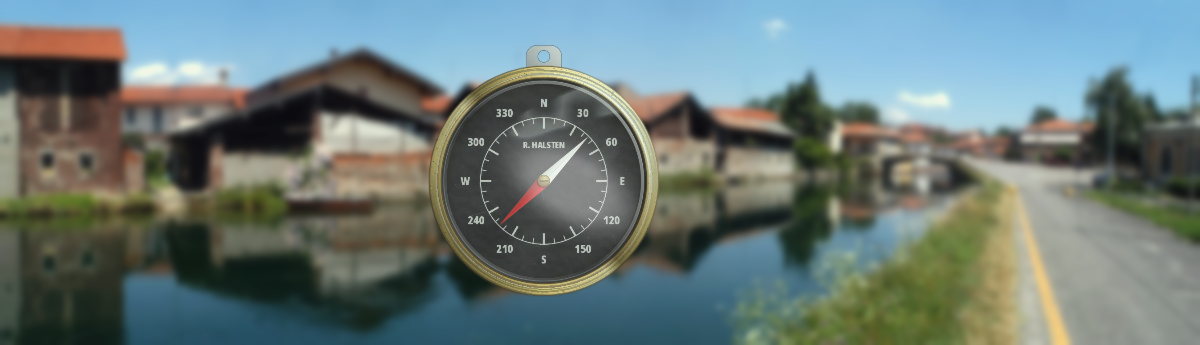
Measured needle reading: 225 °
